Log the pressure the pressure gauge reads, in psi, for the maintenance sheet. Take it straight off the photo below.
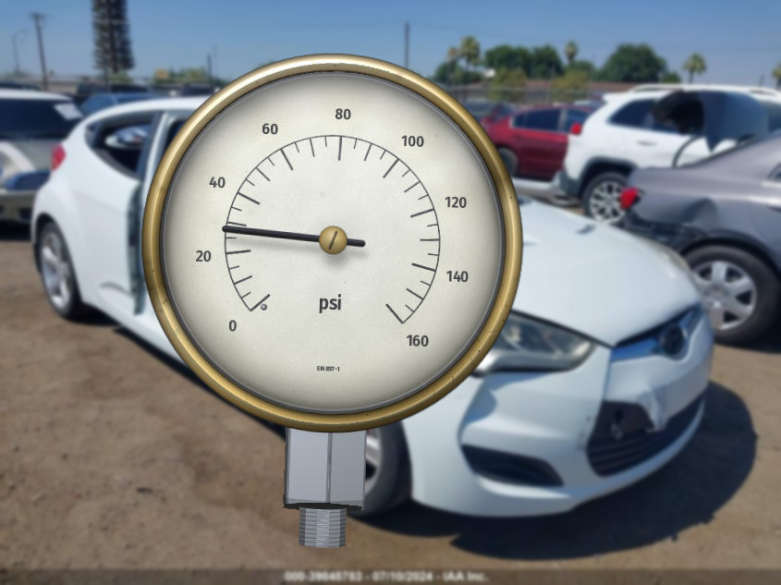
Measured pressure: 27.5 psi
